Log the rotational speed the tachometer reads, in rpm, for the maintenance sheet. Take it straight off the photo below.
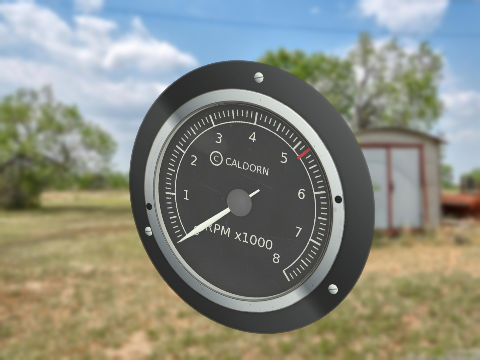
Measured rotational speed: 0 rpm
